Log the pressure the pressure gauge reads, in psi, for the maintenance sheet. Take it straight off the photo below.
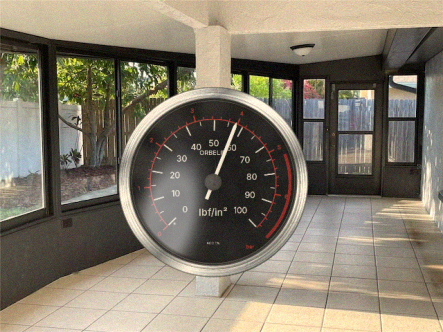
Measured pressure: 57.5 psi
